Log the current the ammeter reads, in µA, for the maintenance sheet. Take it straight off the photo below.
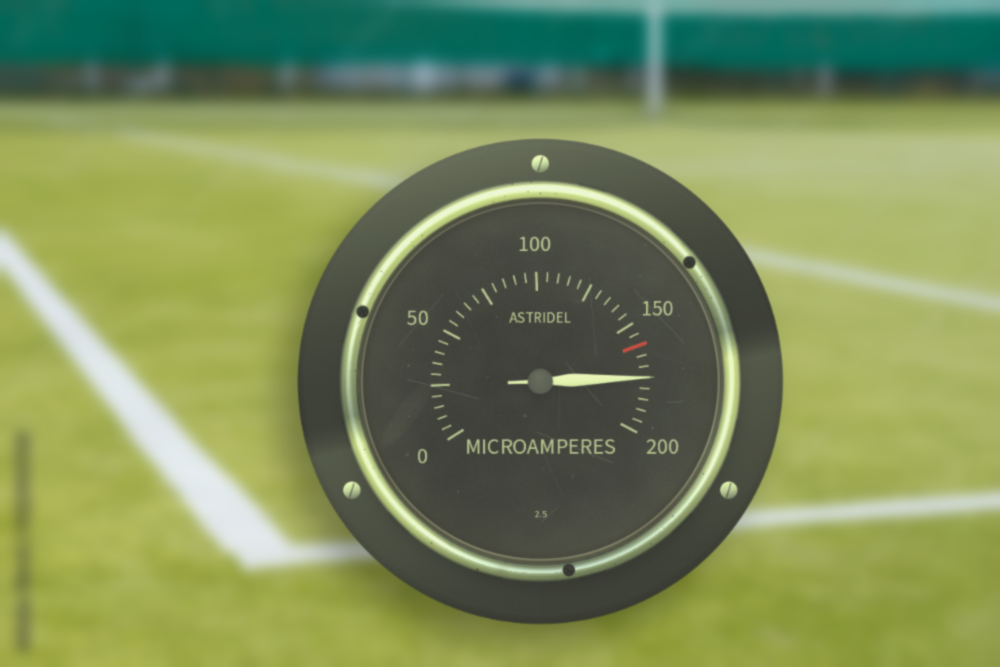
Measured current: 175 µA
